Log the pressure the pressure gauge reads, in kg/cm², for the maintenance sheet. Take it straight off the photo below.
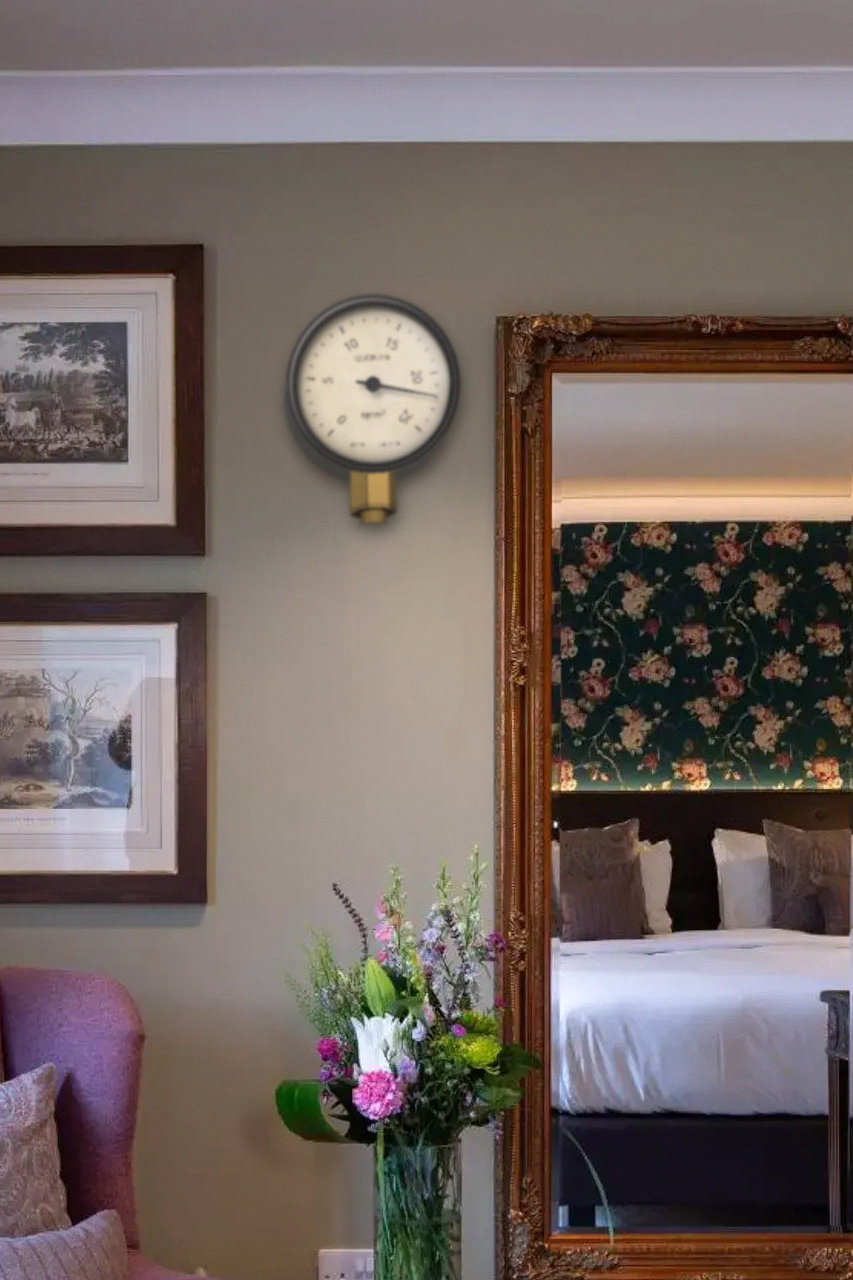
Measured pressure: 22 kg/cm²
